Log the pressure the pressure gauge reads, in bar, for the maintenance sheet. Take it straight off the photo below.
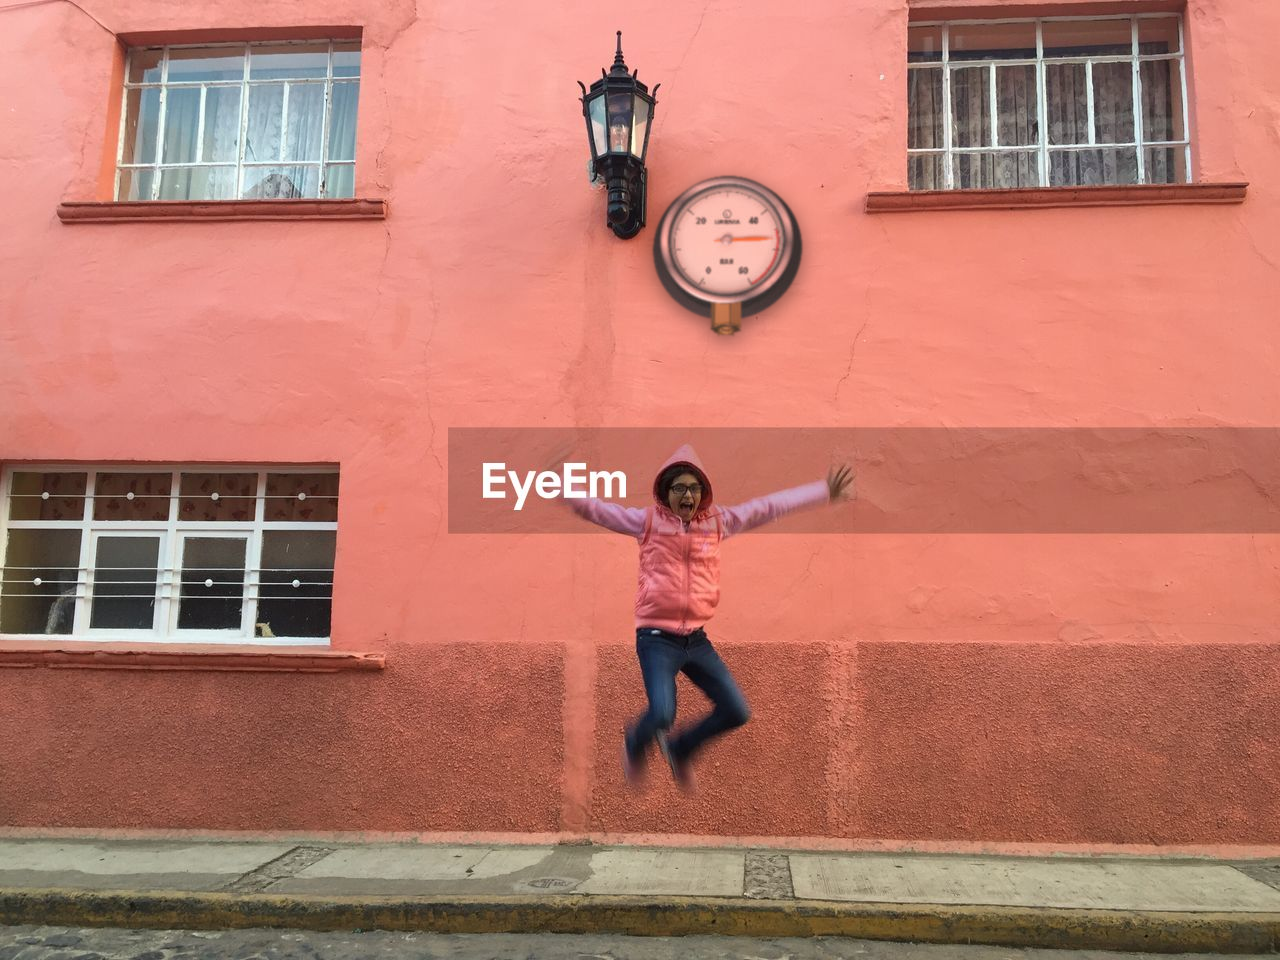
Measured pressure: 47.5 bar
